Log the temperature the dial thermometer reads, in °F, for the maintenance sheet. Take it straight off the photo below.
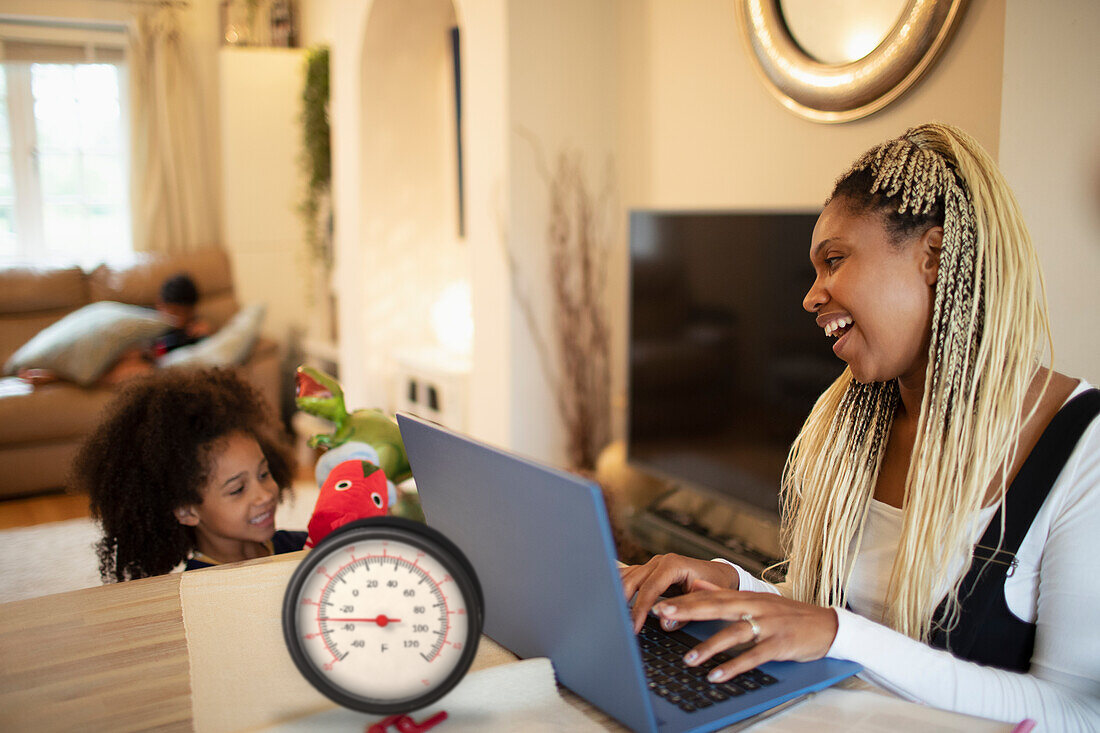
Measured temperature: -30 °F
